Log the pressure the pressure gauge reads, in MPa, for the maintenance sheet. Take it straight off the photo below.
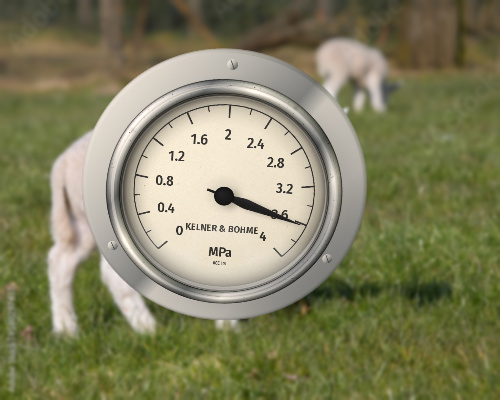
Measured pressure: 3.6 MPa
